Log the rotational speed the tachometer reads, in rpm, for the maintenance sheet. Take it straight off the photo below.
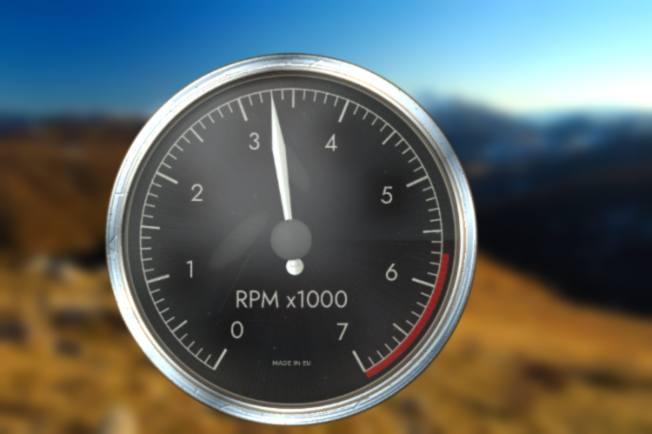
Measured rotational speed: 3300 rpm
